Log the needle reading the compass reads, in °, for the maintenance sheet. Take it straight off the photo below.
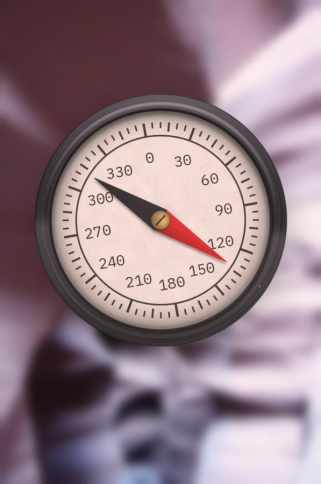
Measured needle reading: 132.5 °
